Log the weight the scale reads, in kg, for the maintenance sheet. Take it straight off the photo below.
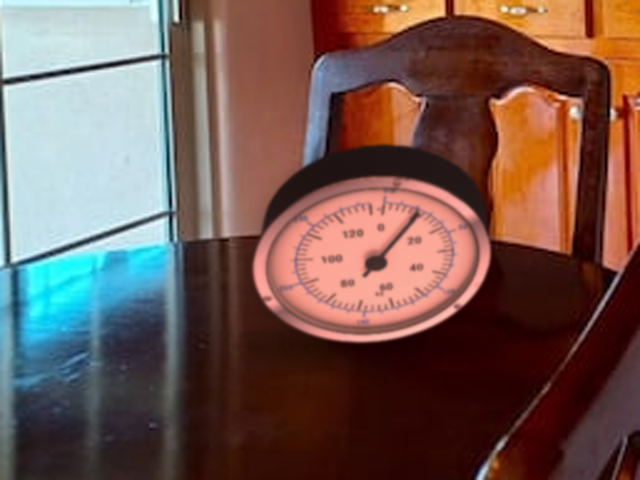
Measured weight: 10 kg
